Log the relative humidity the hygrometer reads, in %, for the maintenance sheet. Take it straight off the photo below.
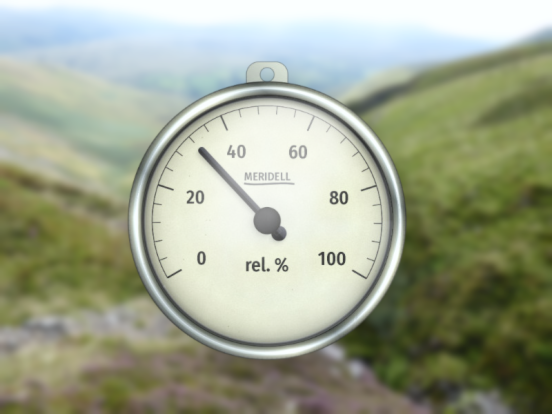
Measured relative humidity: 32 %
